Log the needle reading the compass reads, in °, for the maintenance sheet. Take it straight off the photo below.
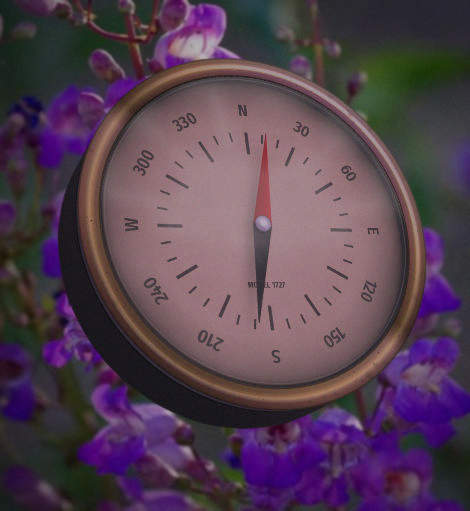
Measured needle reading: 10 °
